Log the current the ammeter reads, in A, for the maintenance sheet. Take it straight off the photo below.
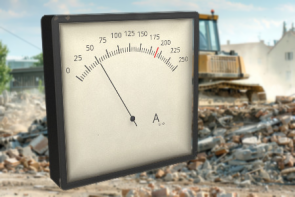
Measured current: 50 A
